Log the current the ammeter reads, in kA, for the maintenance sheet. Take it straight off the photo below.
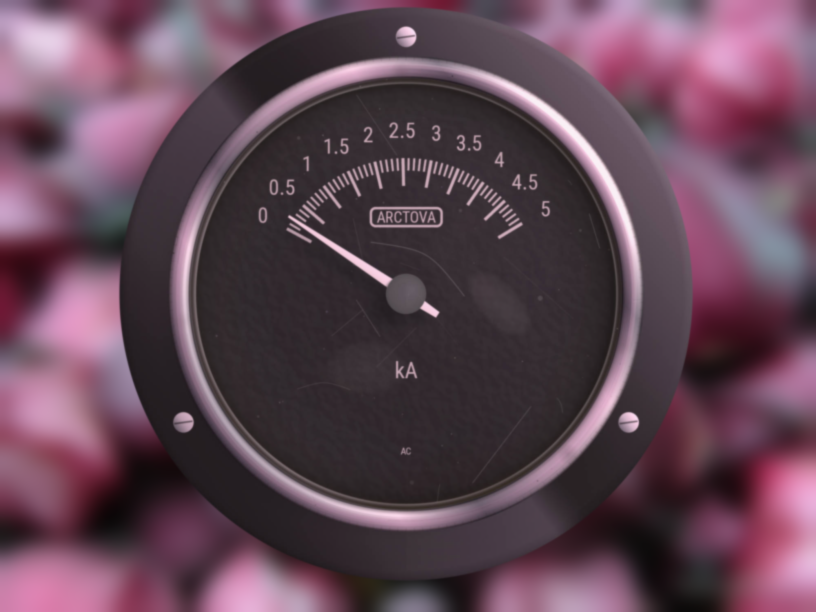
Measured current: 0.2 kA
